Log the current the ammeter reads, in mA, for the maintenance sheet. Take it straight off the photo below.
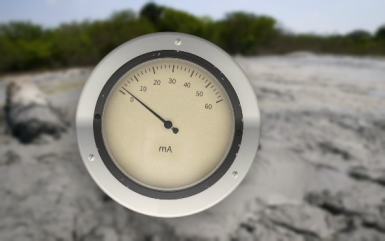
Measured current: 2 mA
